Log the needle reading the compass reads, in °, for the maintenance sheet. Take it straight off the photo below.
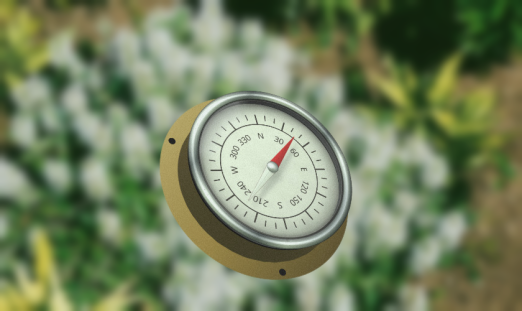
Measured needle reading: 45 °
